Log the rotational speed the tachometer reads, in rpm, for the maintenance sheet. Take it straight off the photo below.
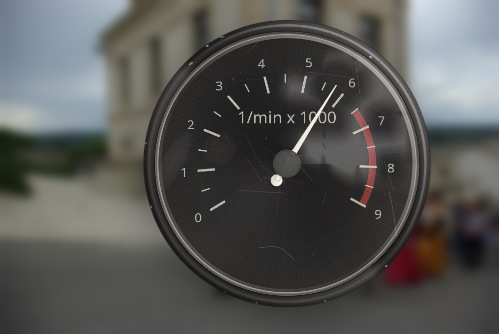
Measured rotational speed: 5750 rpm
